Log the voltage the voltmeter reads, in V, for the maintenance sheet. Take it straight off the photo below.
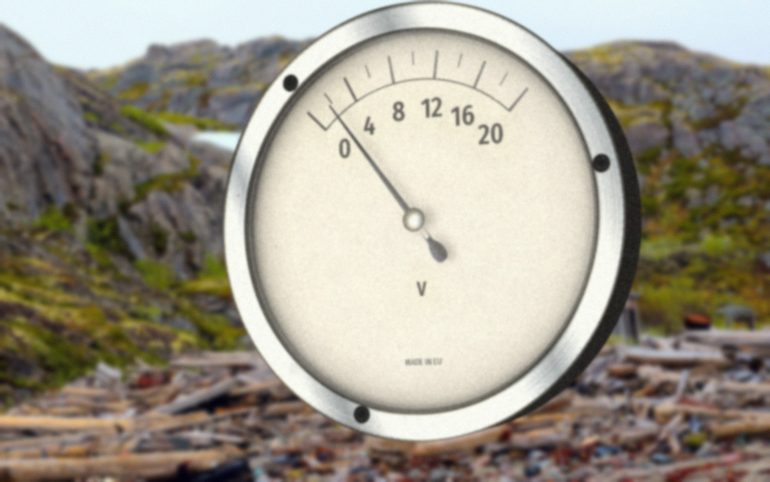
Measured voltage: 2 V
